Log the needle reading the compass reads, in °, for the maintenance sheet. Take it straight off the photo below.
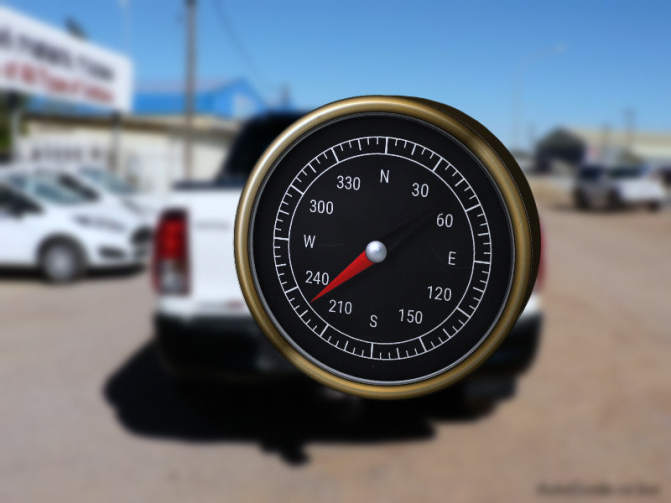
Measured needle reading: 227.5 °
